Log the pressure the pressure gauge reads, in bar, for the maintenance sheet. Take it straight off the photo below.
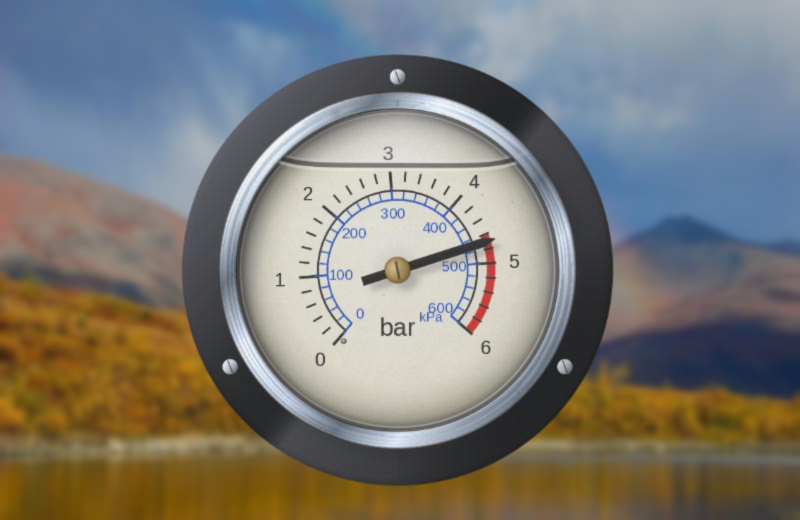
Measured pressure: 4.7 bar
